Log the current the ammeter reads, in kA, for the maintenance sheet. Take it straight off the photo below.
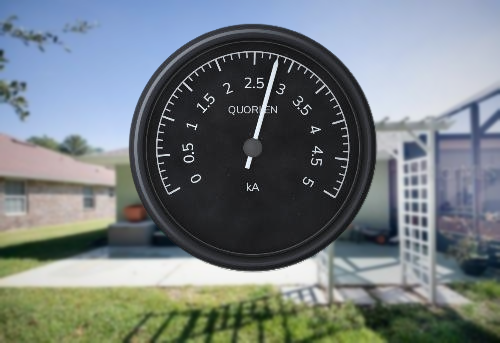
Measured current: 2.8 kA
